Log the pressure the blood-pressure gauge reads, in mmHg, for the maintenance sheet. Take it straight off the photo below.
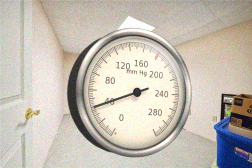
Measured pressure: 40 mmHg
